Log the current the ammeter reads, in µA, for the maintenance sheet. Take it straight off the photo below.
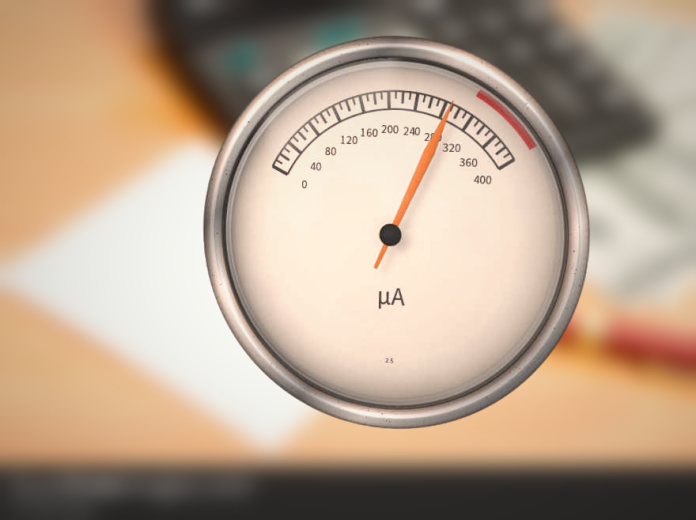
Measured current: 290 µA
